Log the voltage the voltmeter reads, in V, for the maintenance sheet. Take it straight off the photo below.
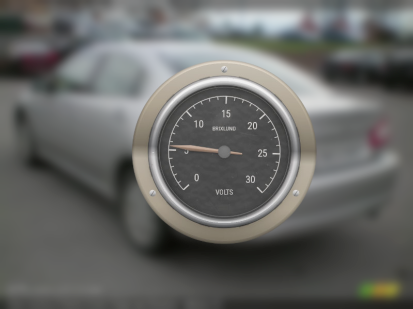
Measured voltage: 5.5 V
